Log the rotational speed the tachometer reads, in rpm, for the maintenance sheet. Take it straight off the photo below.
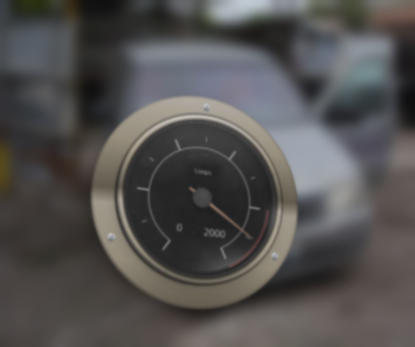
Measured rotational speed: 1800 rpm
